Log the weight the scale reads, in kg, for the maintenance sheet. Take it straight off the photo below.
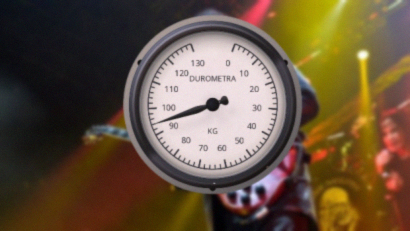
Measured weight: 94 kg
